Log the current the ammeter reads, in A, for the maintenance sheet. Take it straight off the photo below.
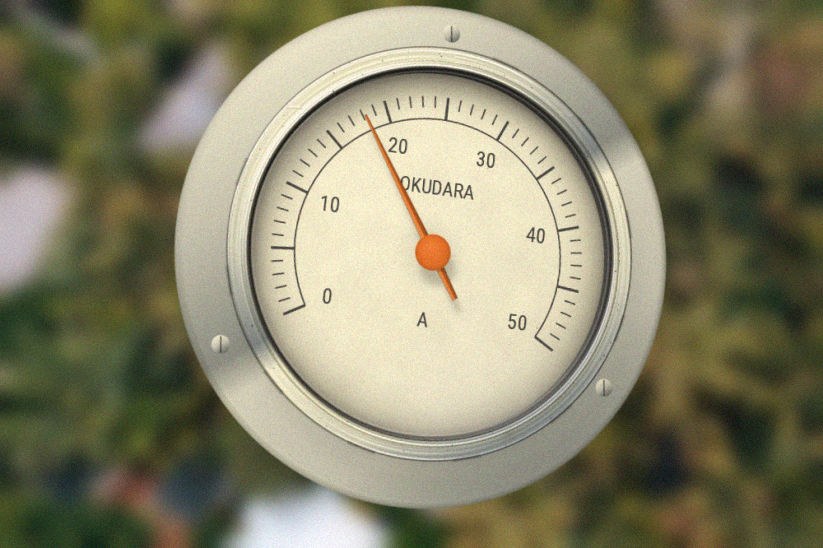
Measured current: 18 A
